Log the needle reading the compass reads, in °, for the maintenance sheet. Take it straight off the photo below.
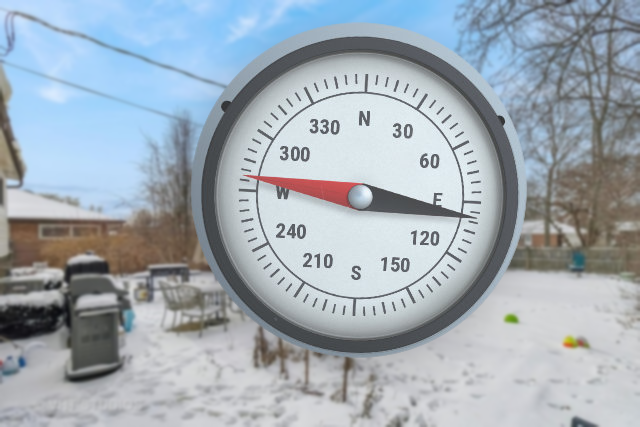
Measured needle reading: 277.5 °
